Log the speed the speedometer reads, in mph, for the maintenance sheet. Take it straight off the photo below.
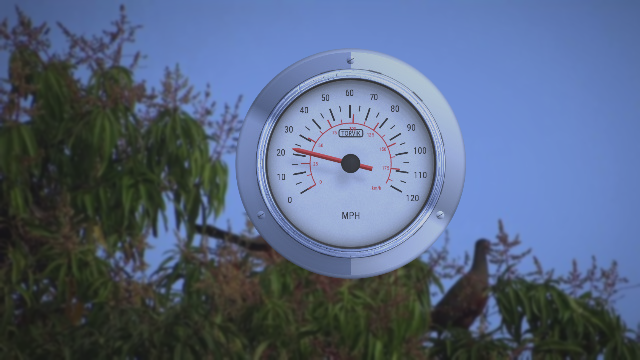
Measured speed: 22.5 mph
